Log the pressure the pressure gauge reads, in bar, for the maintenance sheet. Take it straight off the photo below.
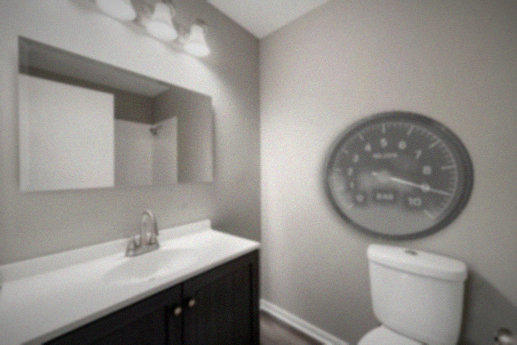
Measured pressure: 9 bar
